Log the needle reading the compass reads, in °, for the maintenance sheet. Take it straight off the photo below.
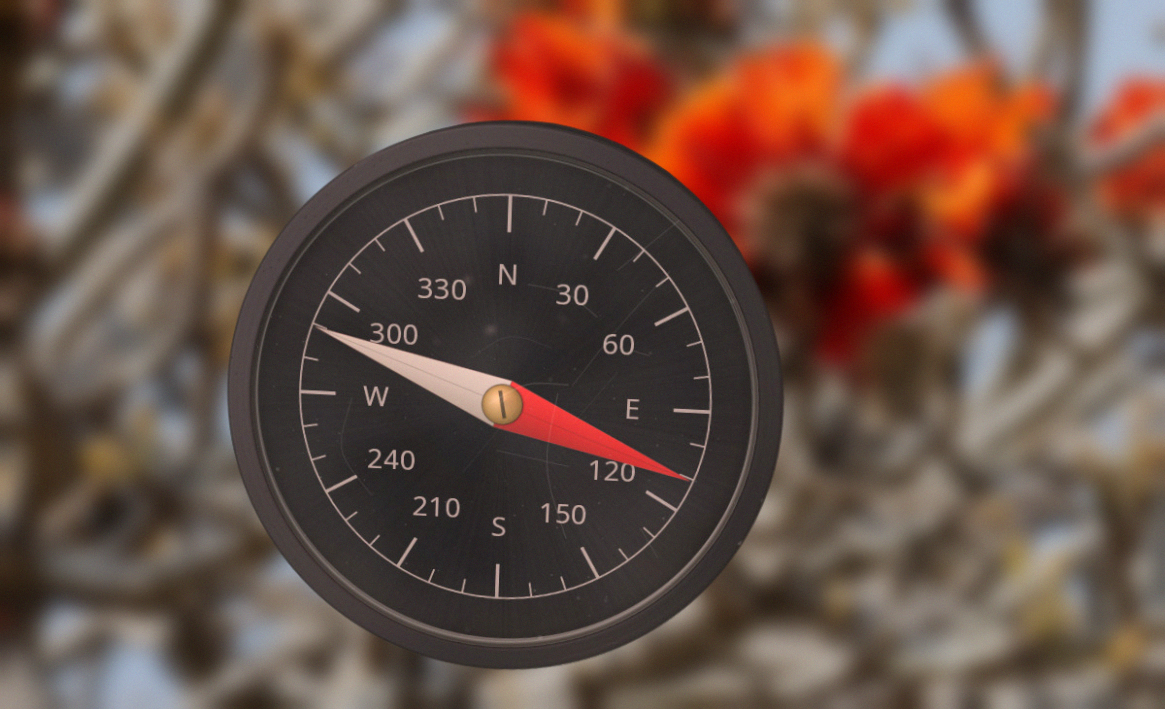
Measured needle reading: 110 °
